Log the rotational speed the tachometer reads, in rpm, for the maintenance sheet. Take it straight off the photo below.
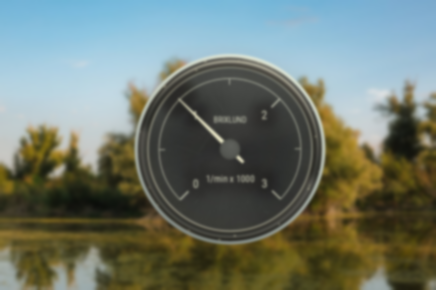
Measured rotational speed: 1000 rpm
